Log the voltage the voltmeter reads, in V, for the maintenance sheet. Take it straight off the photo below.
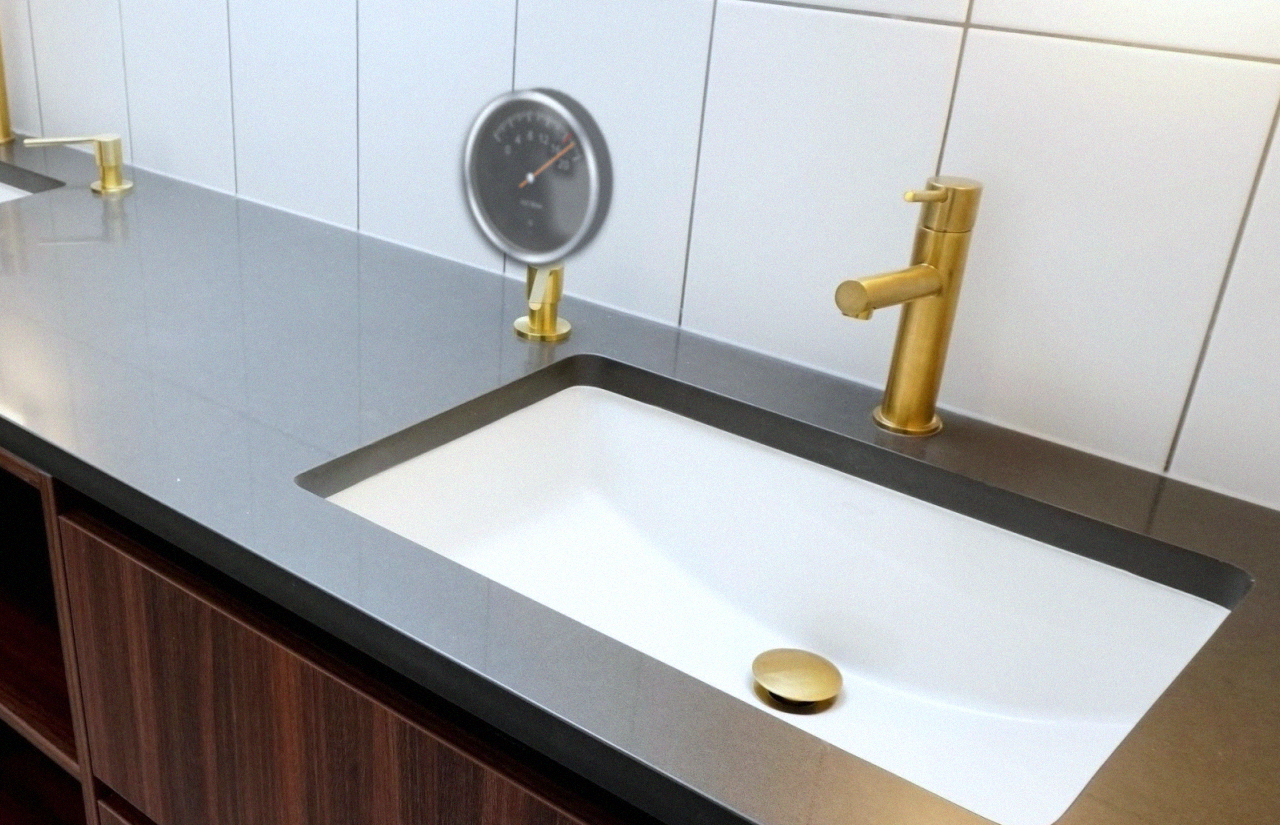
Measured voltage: 18 V
